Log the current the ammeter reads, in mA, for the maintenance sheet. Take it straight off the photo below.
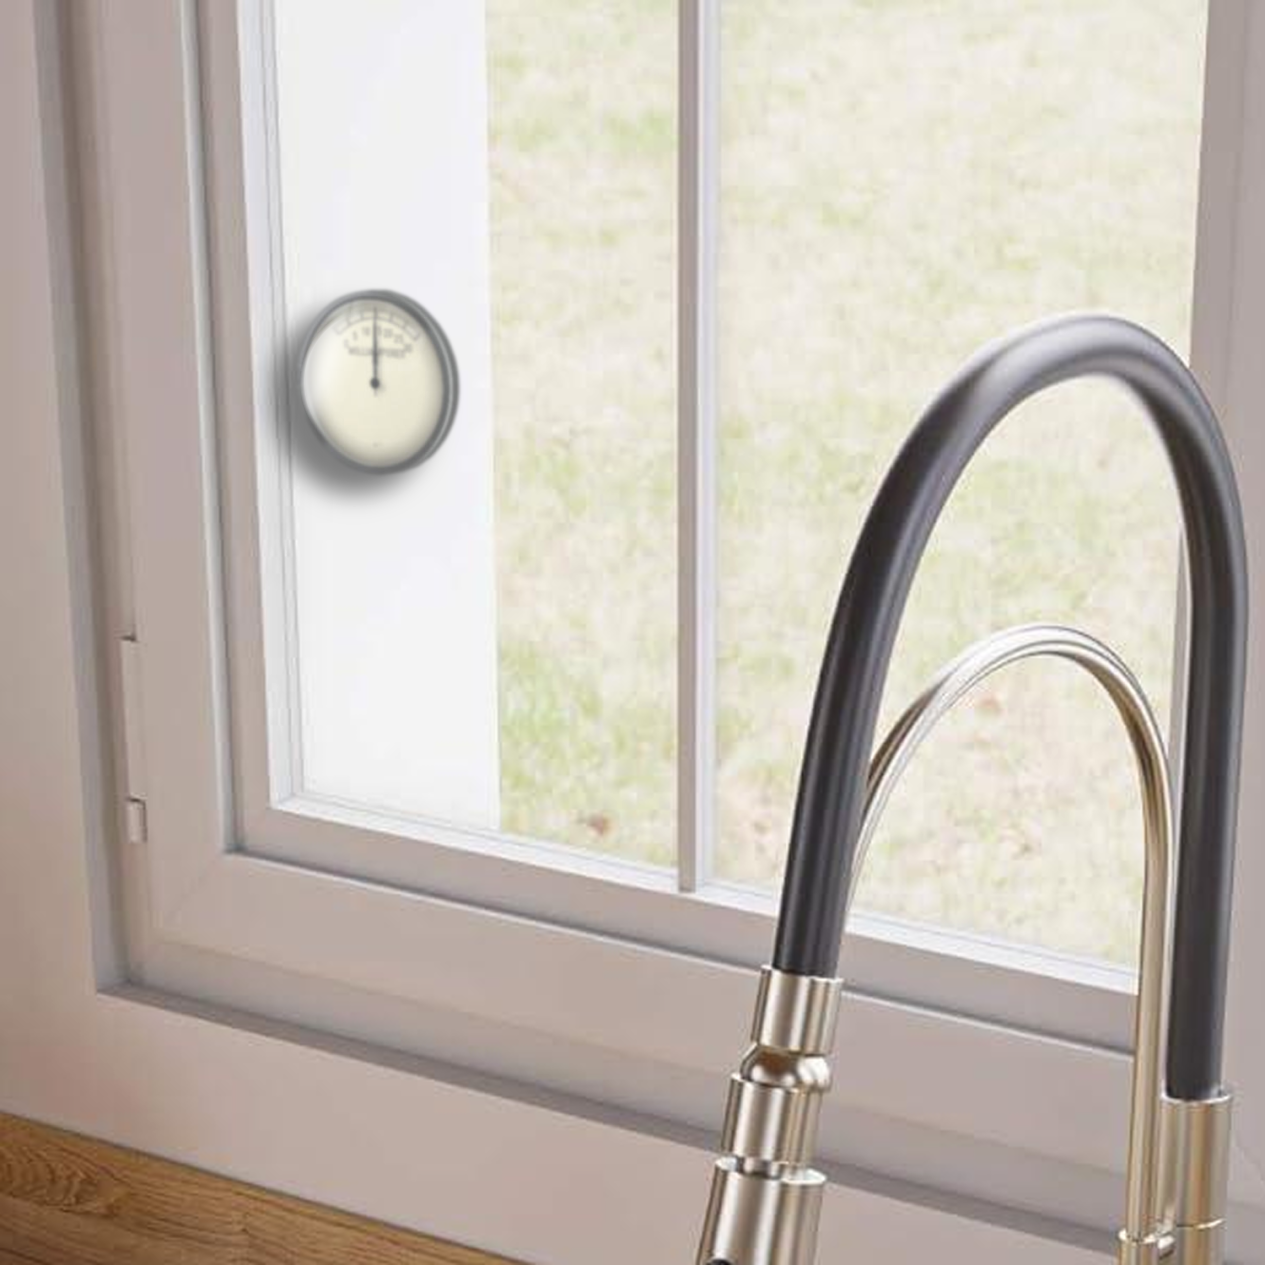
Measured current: 15 mA
